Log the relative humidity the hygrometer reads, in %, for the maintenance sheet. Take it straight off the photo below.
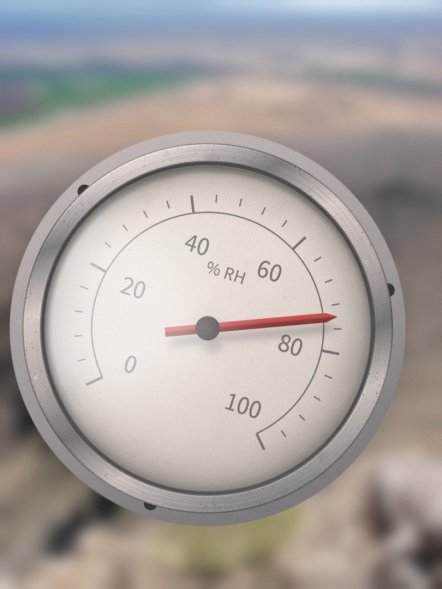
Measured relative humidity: 74 %
